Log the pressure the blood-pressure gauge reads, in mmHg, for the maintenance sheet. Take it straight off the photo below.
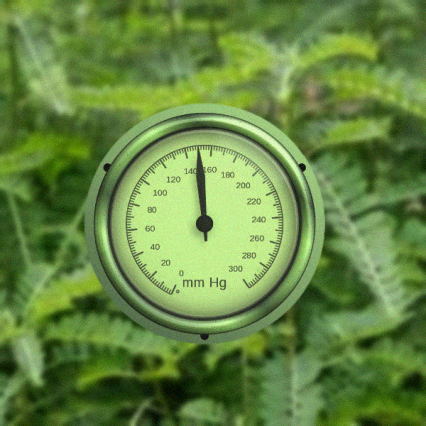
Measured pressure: 150 mmHg
